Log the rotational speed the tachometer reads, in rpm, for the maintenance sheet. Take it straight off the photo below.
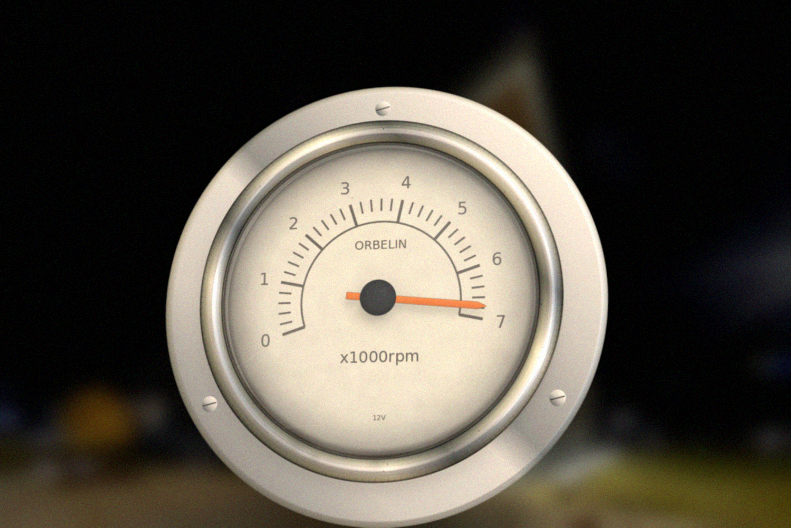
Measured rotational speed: 6800 rpm
